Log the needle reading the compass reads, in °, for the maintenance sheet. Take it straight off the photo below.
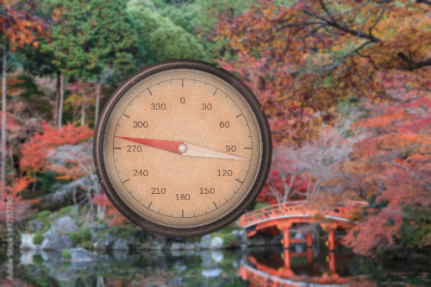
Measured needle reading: 280 °
